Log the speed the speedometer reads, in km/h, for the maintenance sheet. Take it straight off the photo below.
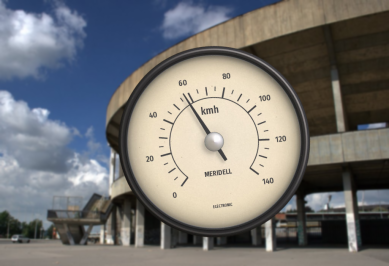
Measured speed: 57.5 km/h
